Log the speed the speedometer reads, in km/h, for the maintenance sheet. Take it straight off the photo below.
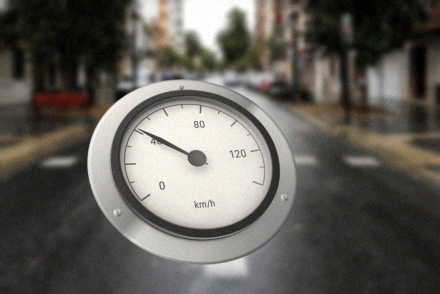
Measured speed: 40 km/h
